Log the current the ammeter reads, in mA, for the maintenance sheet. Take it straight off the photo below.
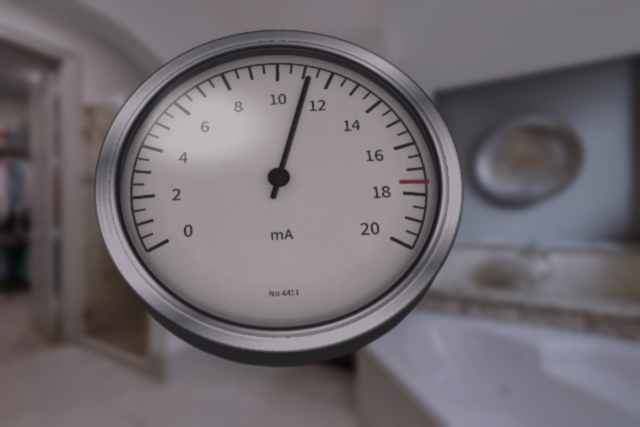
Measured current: 11.25 mA
